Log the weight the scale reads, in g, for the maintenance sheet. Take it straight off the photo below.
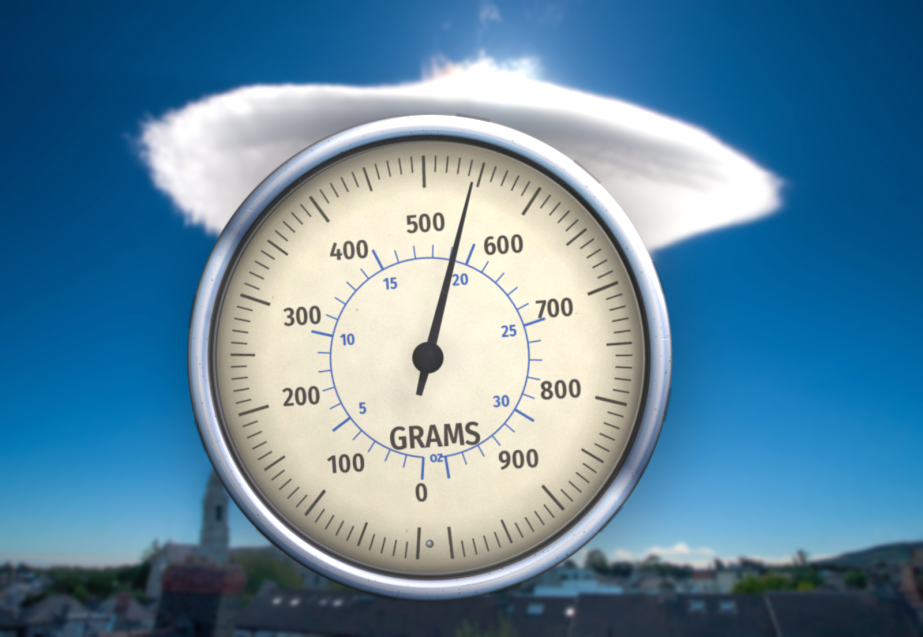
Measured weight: 545 g
